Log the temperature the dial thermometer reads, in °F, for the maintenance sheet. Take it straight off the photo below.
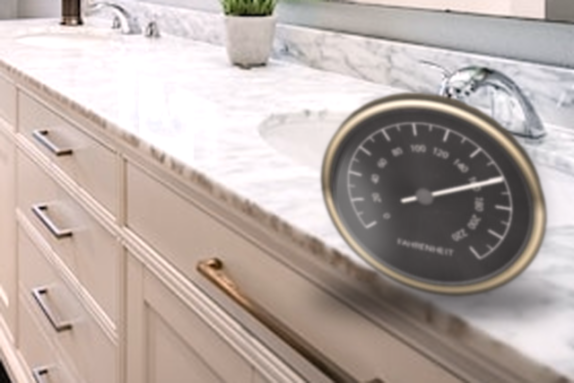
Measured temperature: 160 °F
